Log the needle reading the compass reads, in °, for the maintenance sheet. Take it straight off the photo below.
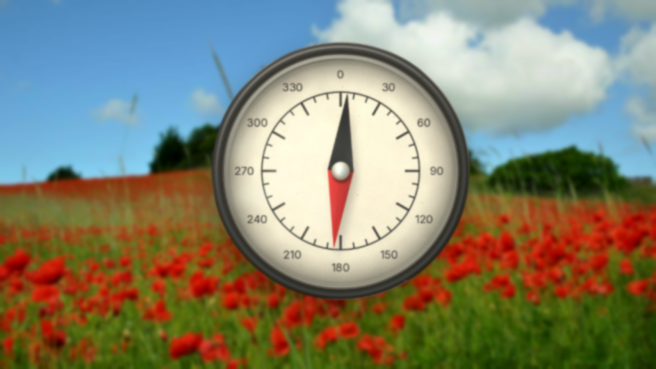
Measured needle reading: 185 °
